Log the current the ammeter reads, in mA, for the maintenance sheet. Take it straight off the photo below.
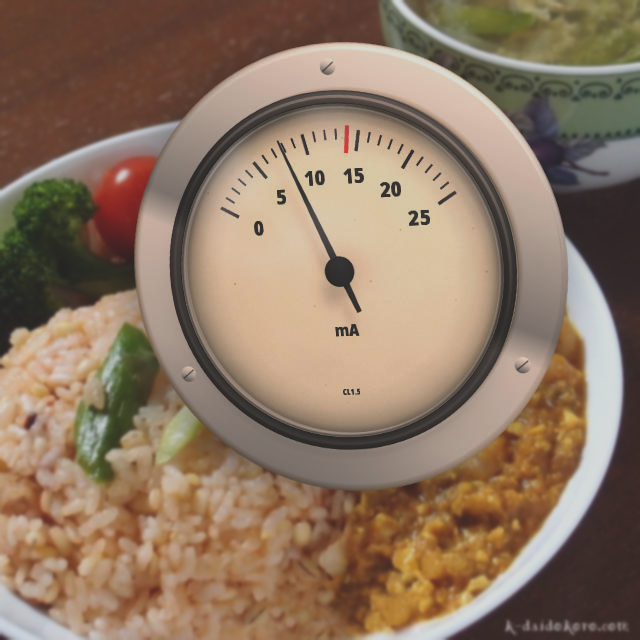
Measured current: 8 mA
